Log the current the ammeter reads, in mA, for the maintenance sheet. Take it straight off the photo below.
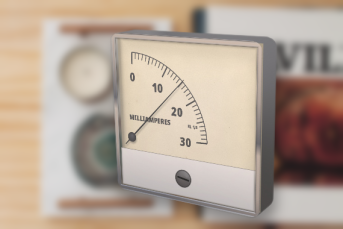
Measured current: 15 mA
